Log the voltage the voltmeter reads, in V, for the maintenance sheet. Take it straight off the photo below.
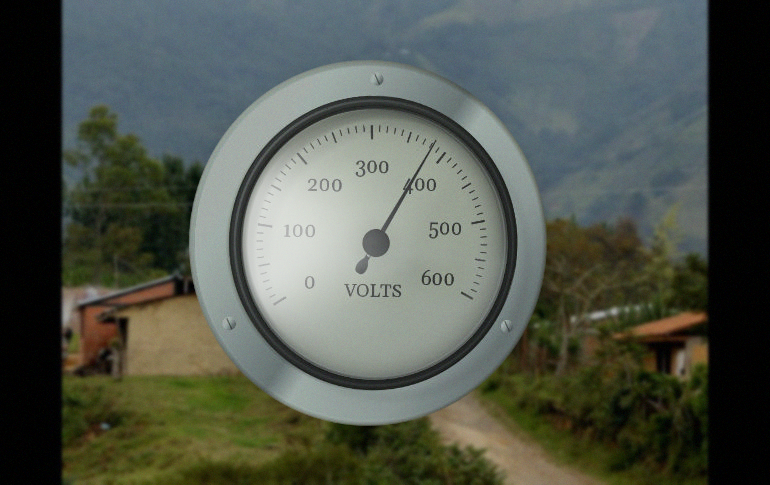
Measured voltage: 380 V
